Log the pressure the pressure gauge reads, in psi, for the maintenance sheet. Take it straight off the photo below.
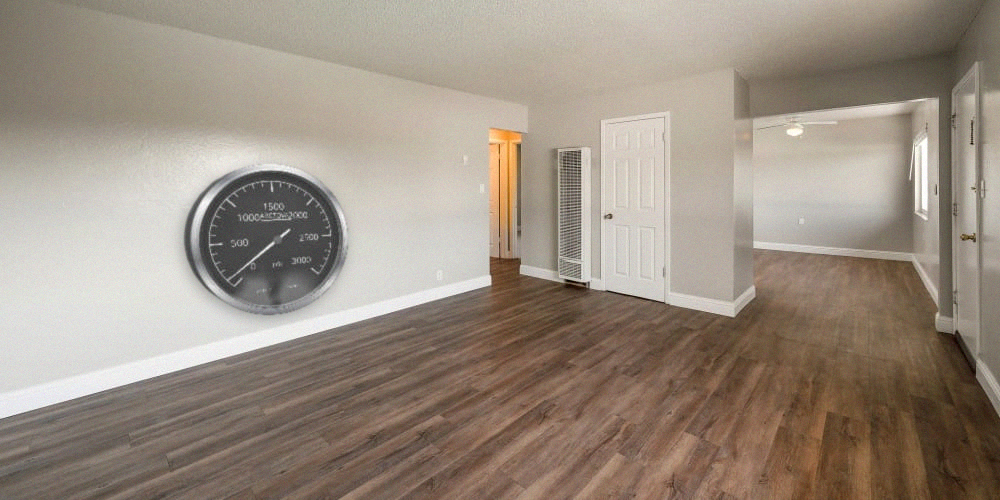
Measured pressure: 100 psi
